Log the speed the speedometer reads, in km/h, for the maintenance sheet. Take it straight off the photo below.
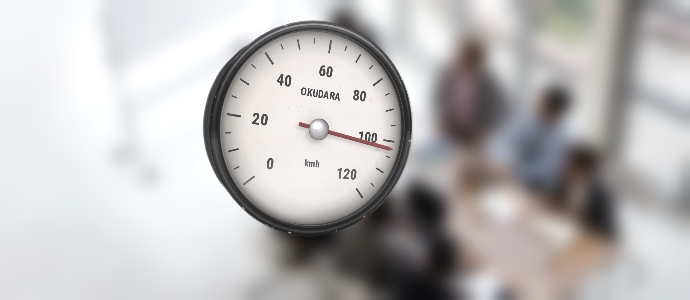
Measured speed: 102.5 km/h
